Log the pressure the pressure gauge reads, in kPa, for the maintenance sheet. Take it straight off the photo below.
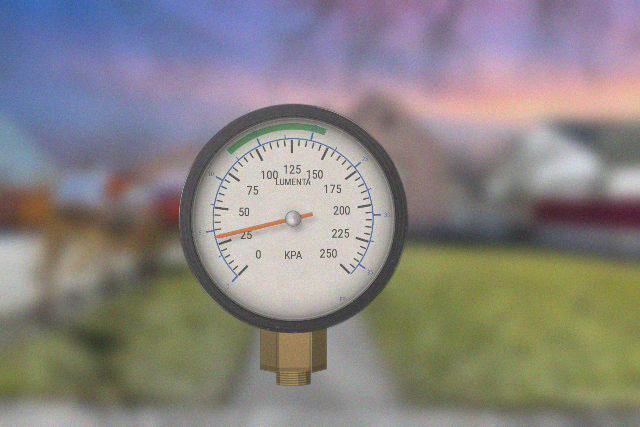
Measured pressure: 30 kPa
